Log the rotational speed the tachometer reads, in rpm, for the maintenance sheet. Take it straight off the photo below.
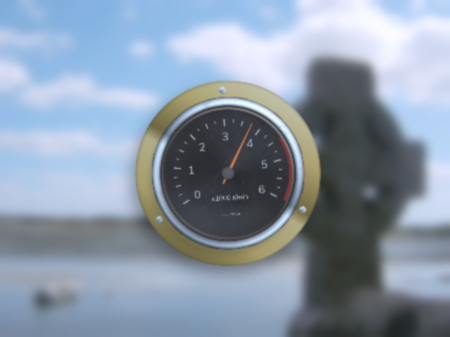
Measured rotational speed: 3750 rpm
